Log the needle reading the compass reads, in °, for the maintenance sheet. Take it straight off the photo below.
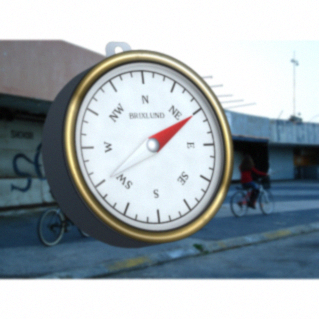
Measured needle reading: 60 °
